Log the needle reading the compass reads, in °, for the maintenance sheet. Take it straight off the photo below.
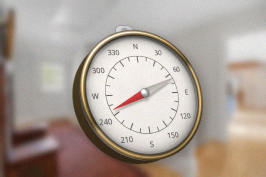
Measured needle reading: 247.5 °
